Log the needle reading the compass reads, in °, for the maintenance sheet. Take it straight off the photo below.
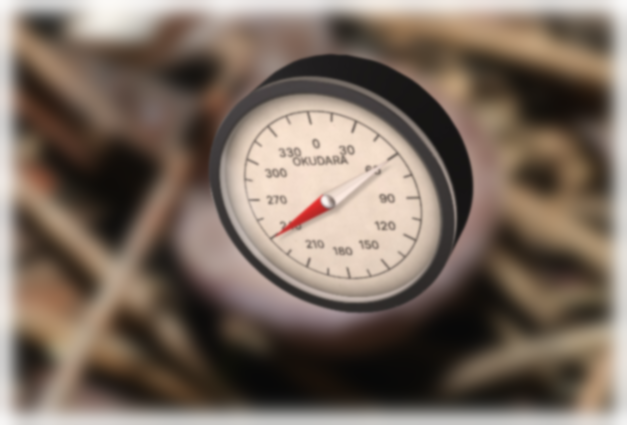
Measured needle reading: 240 °
